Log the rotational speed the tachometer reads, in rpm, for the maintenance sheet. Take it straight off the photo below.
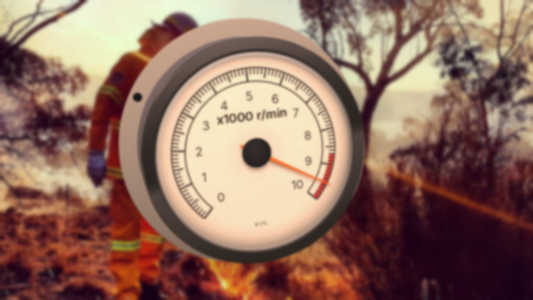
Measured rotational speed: 9500 rpm
